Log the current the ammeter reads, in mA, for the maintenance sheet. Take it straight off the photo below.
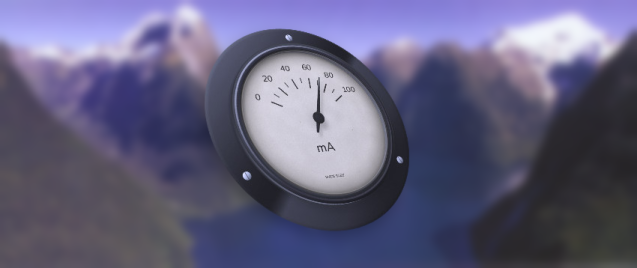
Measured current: 70 mA
